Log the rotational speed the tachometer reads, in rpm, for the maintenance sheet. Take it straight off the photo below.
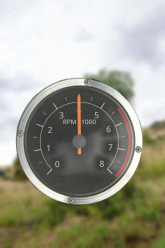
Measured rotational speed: 4000 rpm
